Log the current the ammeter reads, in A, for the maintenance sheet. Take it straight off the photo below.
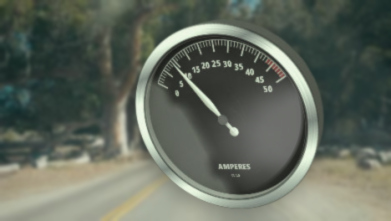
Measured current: 10 A
